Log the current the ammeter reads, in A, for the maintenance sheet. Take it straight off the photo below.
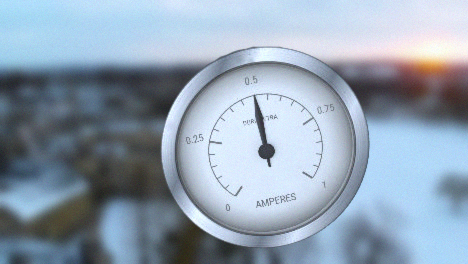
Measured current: 0.5 A
